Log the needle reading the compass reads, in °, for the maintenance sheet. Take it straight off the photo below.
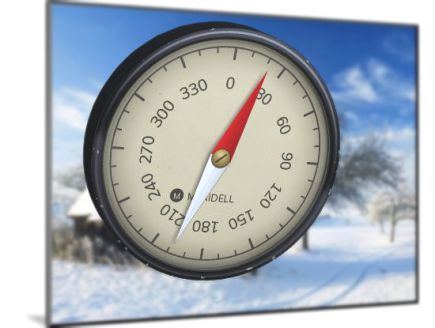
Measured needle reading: 20 °
